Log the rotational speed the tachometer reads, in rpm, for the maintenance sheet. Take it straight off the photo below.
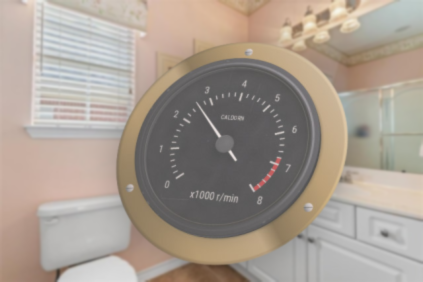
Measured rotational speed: 2600 rpm
